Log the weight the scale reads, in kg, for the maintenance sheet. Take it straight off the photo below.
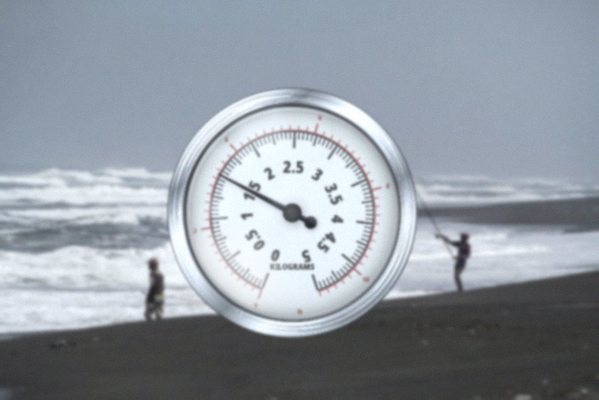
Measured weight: 1.5 kg
